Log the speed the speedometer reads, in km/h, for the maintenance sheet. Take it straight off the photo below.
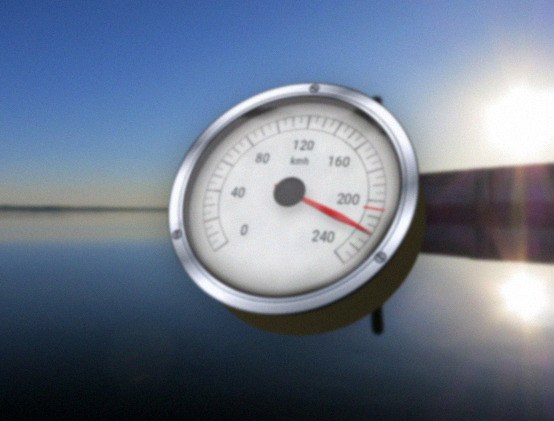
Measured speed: 220 km/h
